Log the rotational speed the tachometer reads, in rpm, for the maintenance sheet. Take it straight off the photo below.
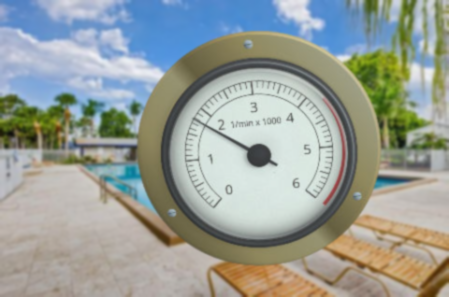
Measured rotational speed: 1800 rpm
